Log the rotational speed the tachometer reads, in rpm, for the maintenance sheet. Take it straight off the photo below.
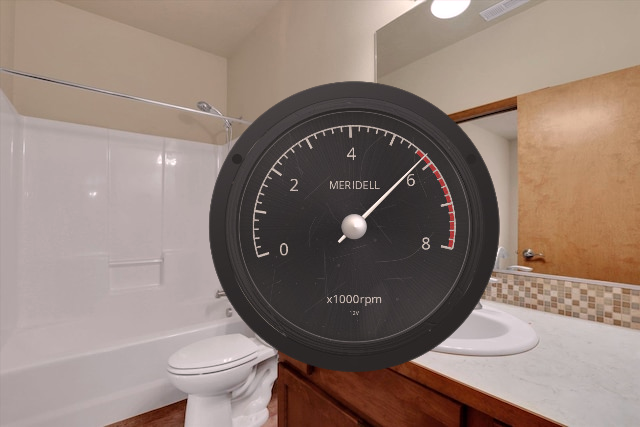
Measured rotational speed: 5800 rpm
